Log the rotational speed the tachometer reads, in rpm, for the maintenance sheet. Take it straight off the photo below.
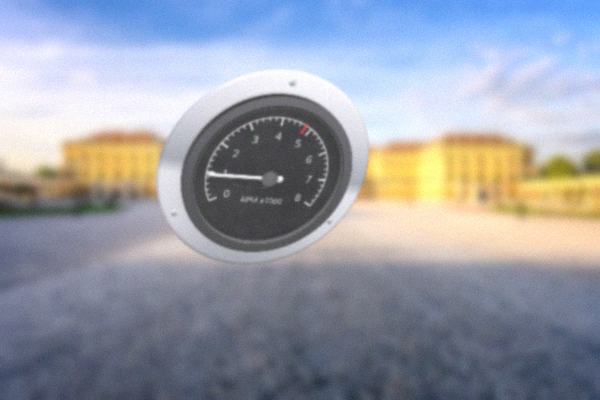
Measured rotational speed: 1000 rpm
